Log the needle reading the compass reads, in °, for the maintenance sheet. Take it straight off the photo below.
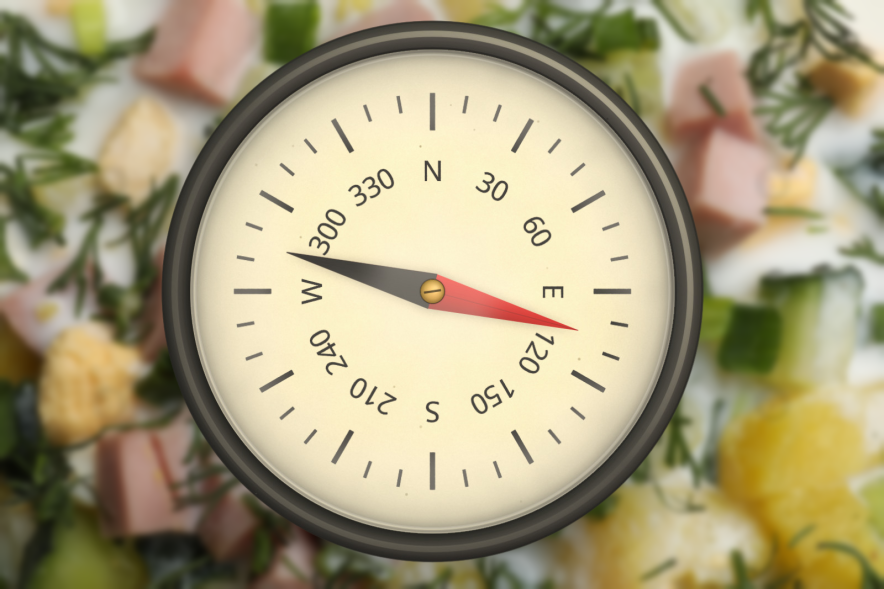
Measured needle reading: 105 °
